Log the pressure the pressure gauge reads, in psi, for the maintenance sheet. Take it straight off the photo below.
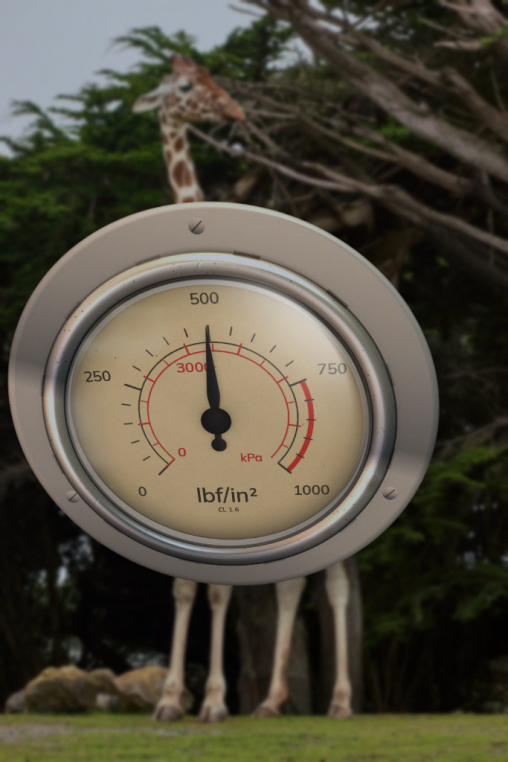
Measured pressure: 500 psi
